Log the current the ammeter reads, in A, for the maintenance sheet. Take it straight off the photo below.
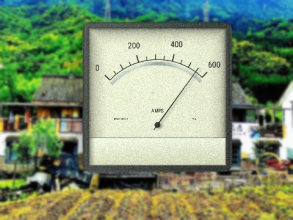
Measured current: 550 A
